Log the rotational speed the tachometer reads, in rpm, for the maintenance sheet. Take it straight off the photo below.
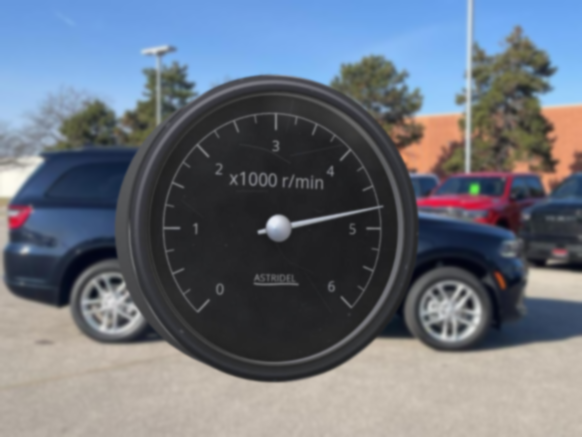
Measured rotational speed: 4750 rpm
